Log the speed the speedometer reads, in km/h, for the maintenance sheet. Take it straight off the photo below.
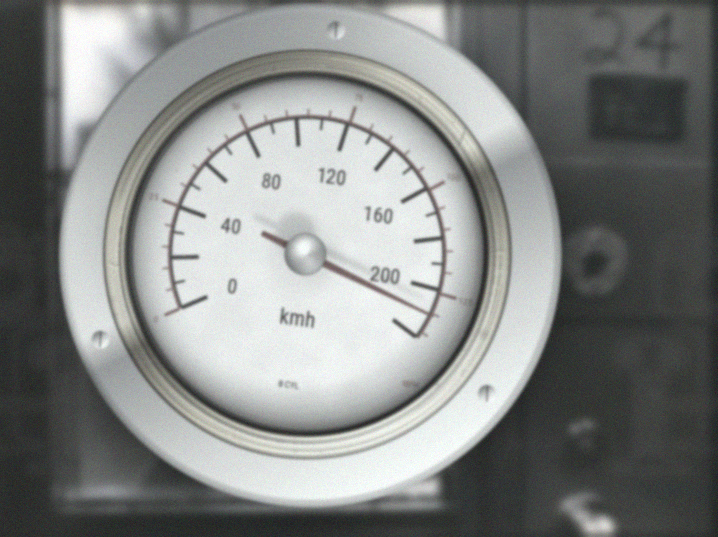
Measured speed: 210 km/h
